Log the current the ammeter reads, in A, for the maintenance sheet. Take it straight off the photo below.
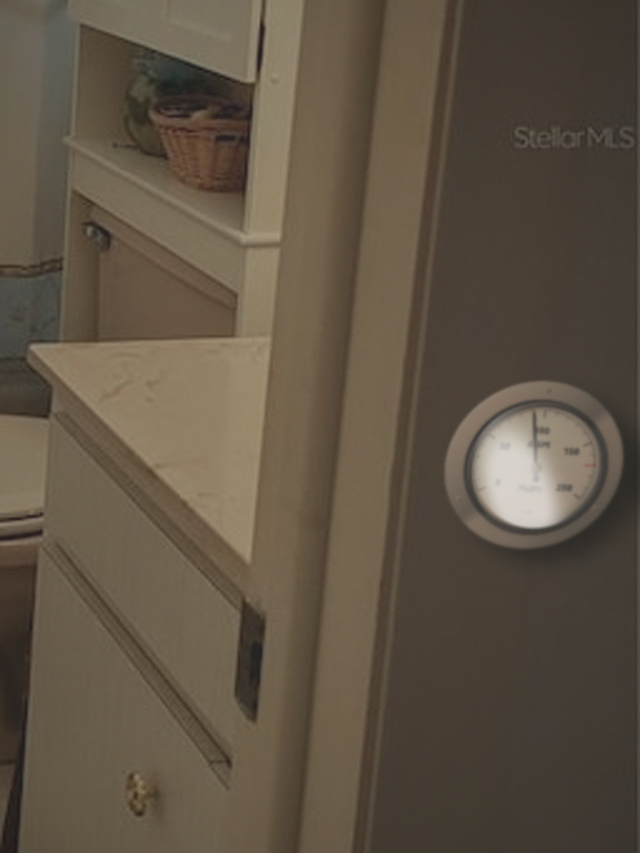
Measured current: 90 A
